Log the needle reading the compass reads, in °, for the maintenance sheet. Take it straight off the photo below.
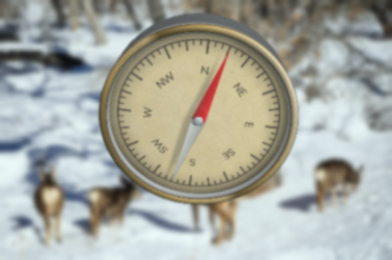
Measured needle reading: 15 °
